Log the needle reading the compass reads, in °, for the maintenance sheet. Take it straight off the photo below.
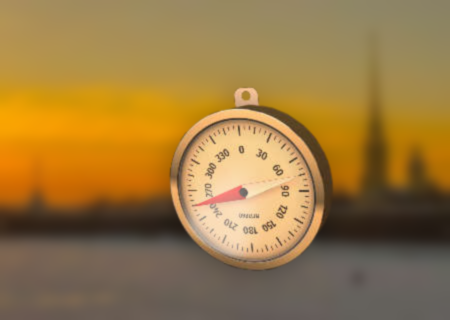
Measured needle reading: 255 °
